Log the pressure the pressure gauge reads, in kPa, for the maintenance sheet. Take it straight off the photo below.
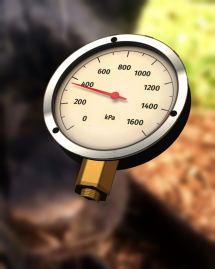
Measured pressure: 350 kPa
